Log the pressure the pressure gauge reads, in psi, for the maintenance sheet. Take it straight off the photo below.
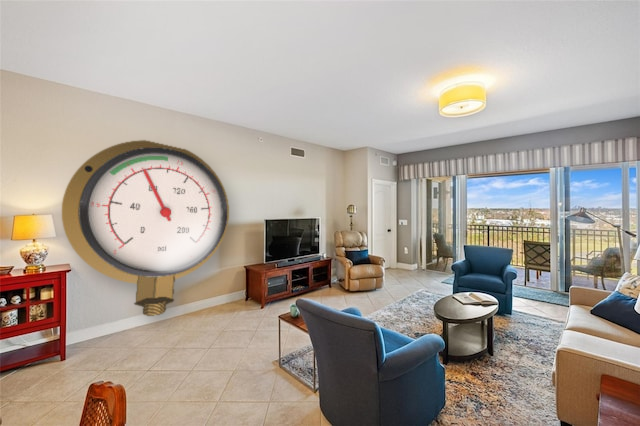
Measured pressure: 80 psi
